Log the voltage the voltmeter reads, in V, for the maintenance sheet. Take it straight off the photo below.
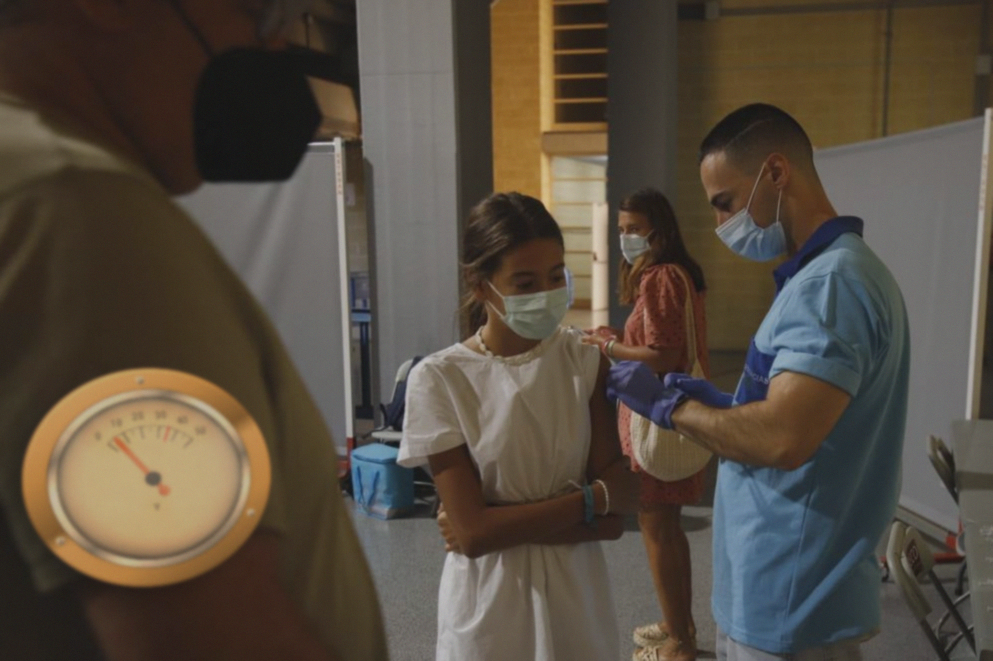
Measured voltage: 5 V
